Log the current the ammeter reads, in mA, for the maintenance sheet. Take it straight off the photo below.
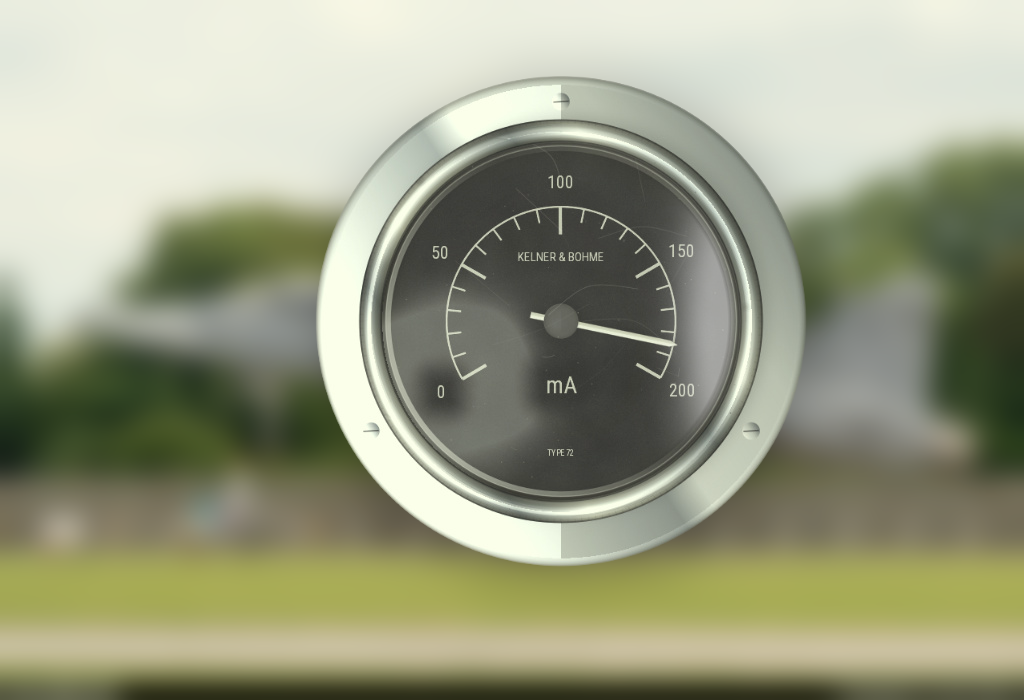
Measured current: 185 mA
